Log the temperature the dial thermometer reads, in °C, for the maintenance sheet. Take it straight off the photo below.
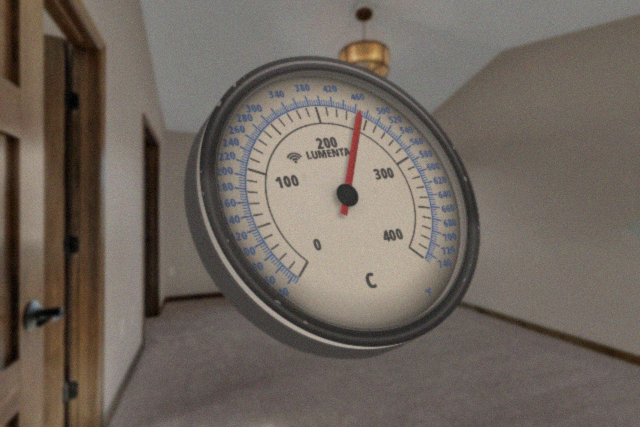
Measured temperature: 240 °C
